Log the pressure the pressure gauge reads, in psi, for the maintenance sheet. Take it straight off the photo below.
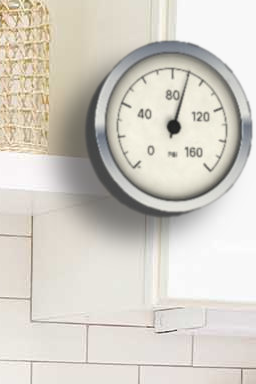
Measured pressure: 90 psi
